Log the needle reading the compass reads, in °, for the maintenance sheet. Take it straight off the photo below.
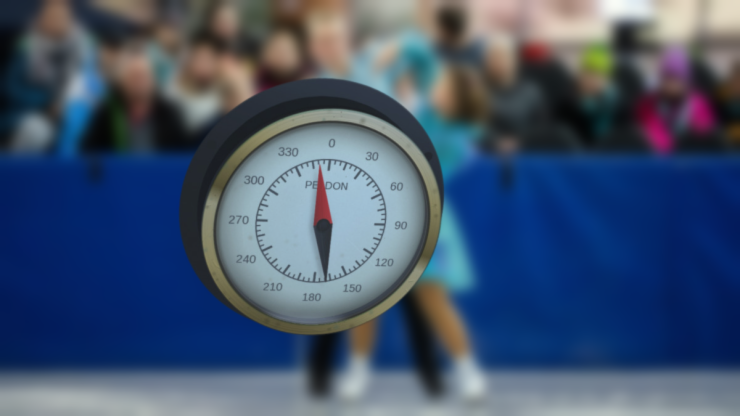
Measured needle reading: 350 °
